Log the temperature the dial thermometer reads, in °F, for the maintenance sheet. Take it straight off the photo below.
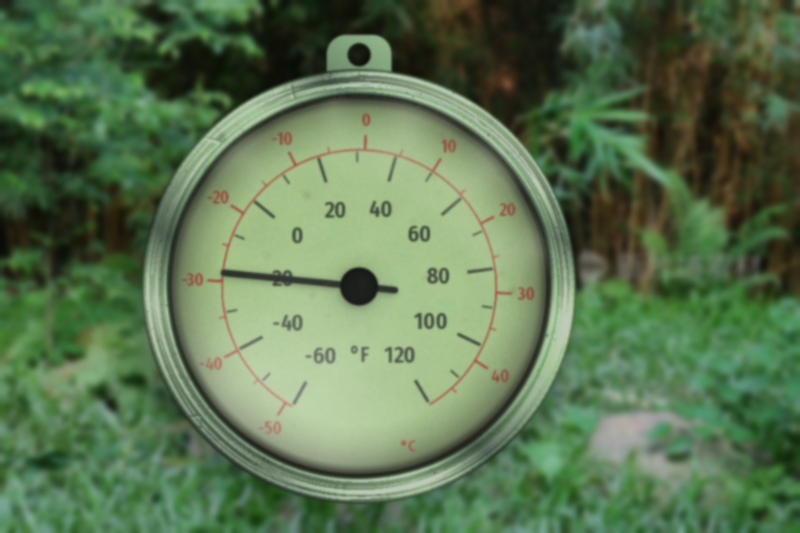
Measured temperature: -20 °F
